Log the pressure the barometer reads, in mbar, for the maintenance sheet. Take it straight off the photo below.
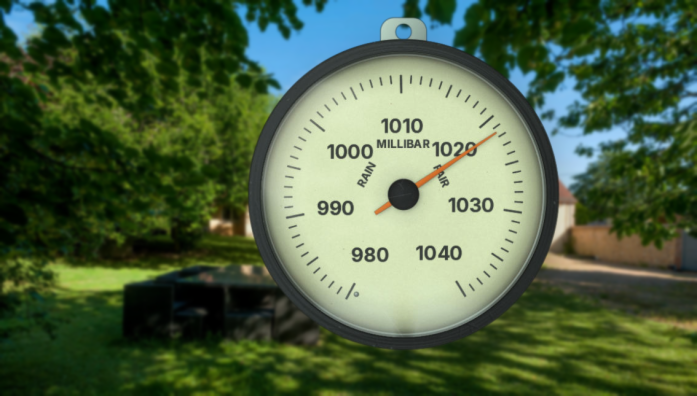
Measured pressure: 1021.5 mbar
